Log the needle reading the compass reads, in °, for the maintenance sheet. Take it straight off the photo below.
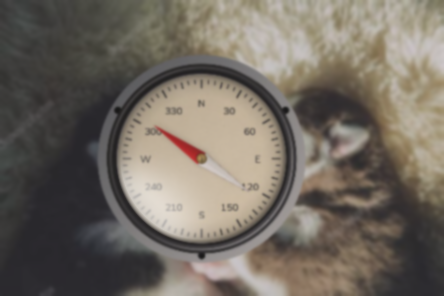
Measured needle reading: 305 °
